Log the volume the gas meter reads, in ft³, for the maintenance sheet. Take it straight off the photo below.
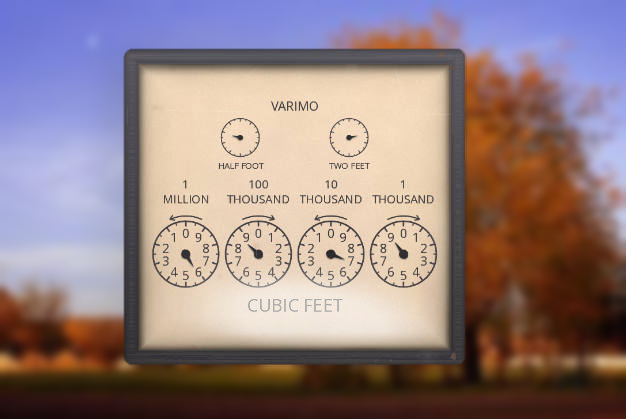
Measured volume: 586900 ft³
